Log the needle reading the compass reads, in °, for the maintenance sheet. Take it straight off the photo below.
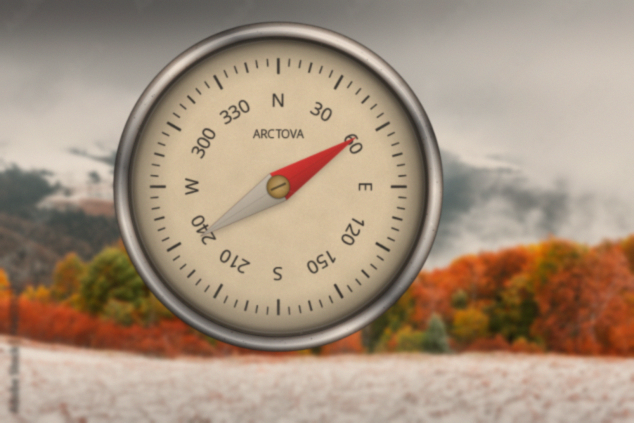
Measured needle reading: 57.5 °
